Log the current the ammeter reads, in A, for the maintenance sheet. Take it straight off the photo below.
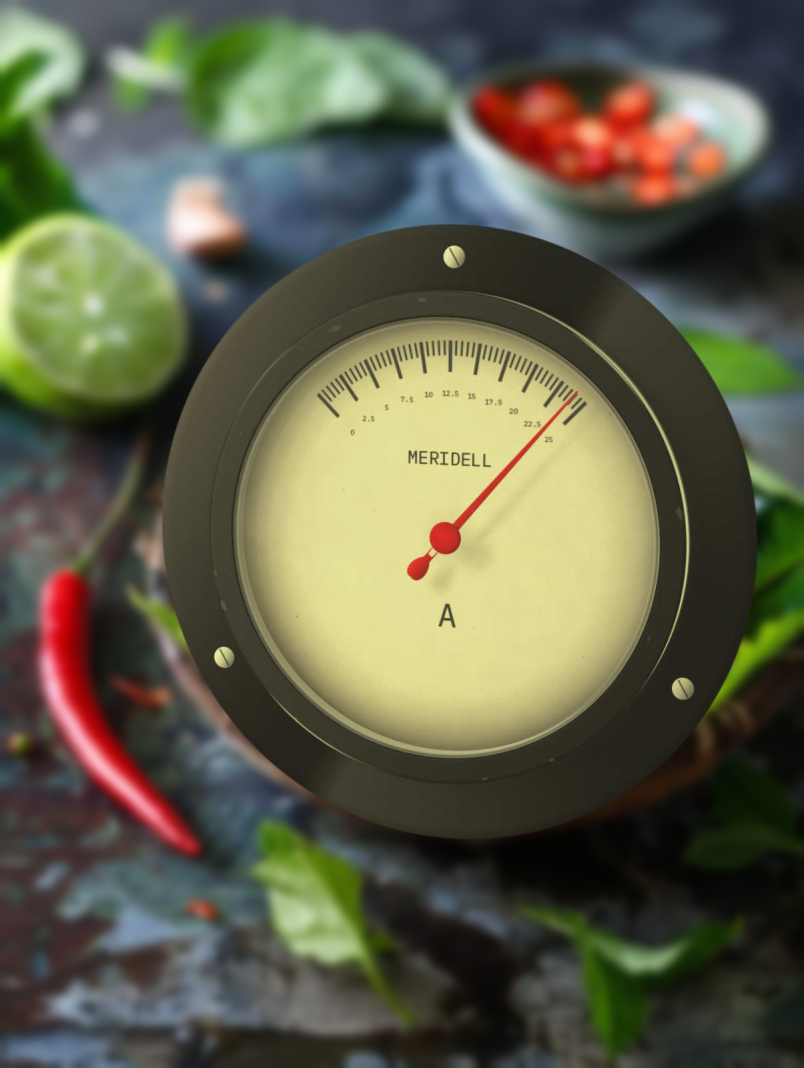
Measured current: 24 A
